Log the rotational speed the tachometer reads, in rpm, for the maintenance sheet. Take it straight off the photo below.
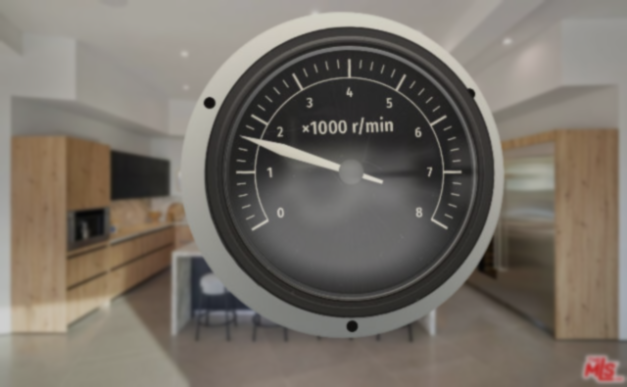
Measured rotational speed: 1600 rpm
